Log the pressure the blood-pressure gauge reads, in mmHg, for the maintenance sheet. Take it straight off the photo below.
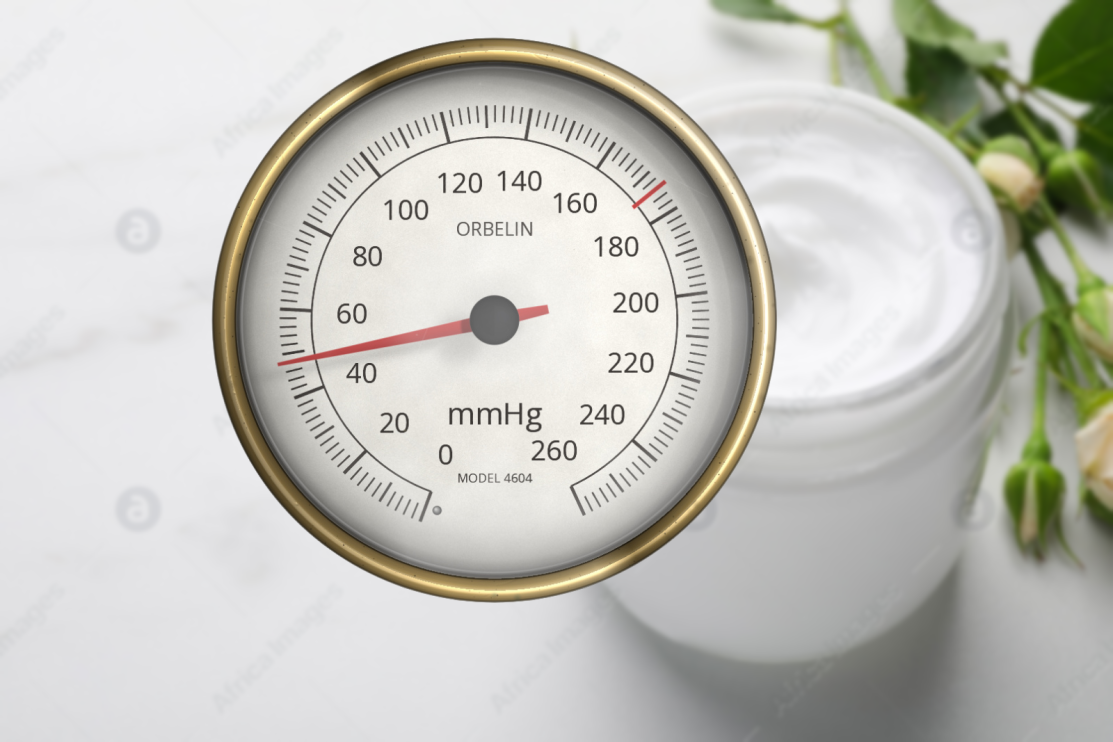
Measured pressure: 48 mmHg
